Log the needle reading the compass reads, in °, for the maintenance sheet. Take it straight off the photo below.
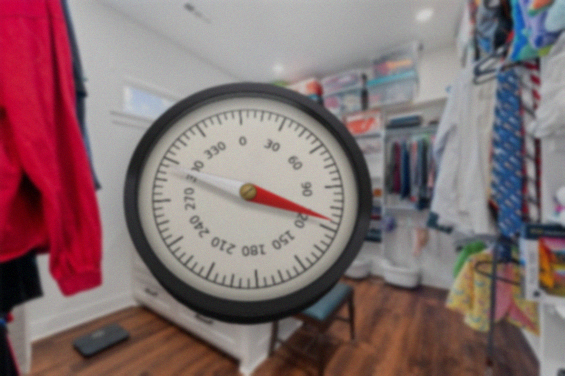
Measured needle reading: 115 °
